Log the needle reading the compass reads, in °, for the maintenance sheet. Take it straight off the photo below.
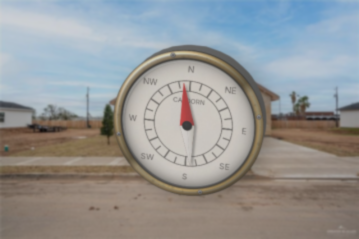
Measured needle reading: 352.5 °
